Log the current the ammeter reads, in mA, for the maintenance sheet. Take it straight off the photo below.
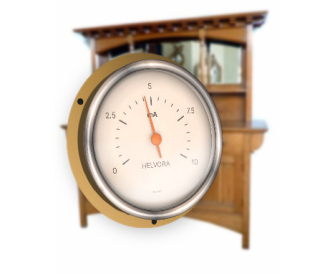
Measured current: 4.5 mA
